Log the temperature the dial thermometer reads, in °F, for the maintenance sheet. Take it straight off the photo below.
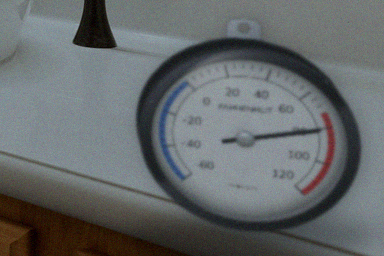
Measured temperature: 80 °F
